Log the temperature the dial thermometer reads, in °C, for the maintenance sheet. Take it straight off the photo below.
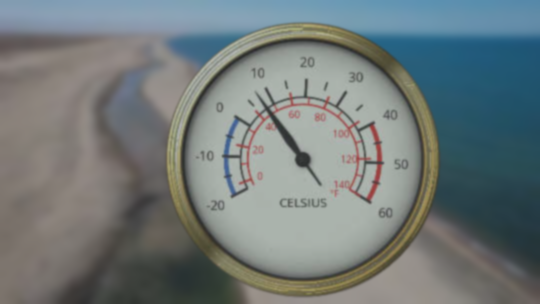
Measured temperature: 7.5 °C
